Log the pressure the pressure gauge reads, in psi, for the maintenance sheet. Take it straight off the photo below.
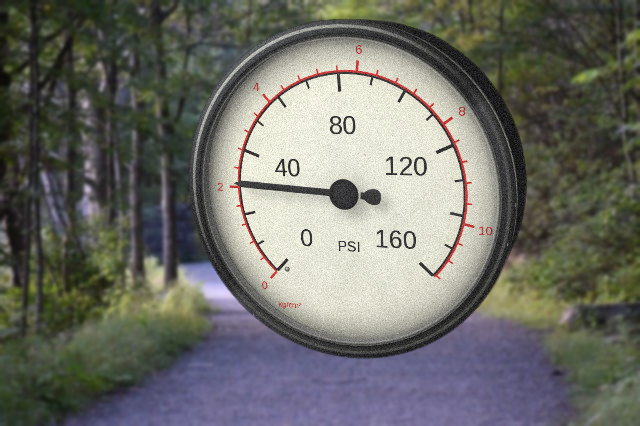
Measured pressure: 30 psi
